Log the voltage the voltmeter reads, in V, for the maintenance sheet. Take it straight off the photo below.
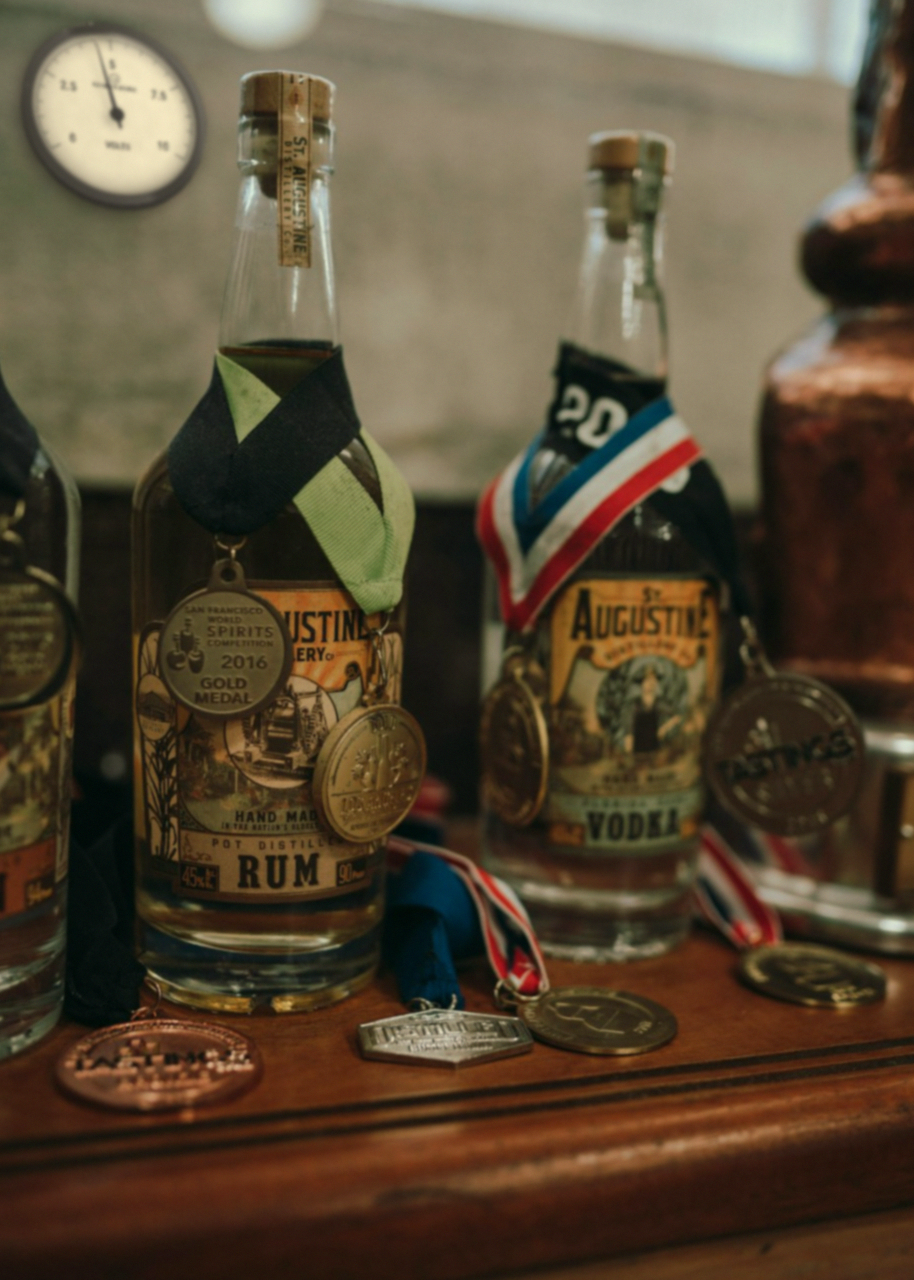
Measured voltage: 4.5 V
